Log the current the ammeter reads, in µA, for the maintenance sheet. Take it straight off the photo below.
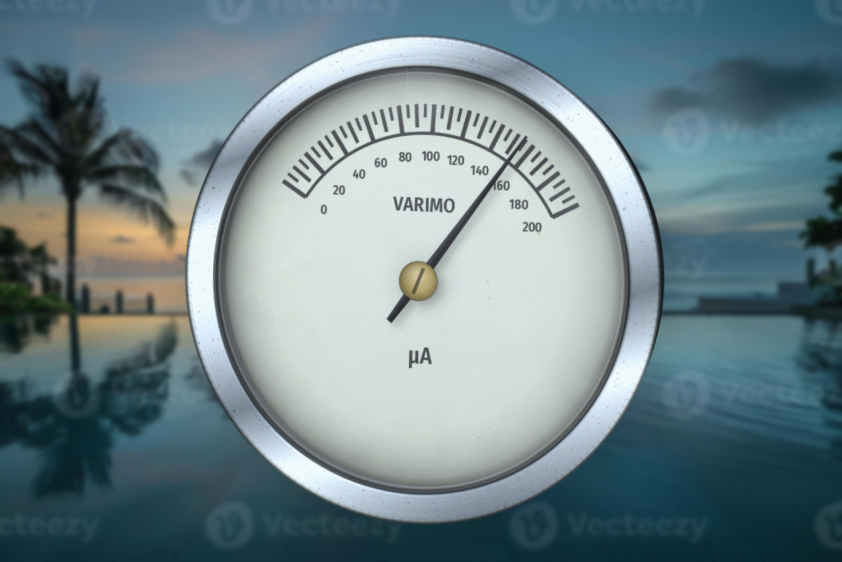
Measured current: 155 µA
